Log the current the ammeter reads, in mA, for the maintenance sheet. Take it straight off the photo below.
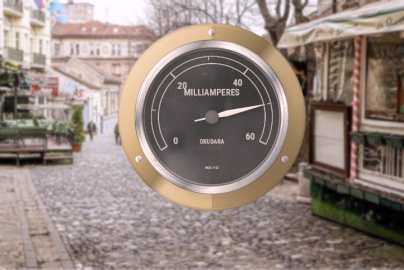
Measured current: 50 mA
